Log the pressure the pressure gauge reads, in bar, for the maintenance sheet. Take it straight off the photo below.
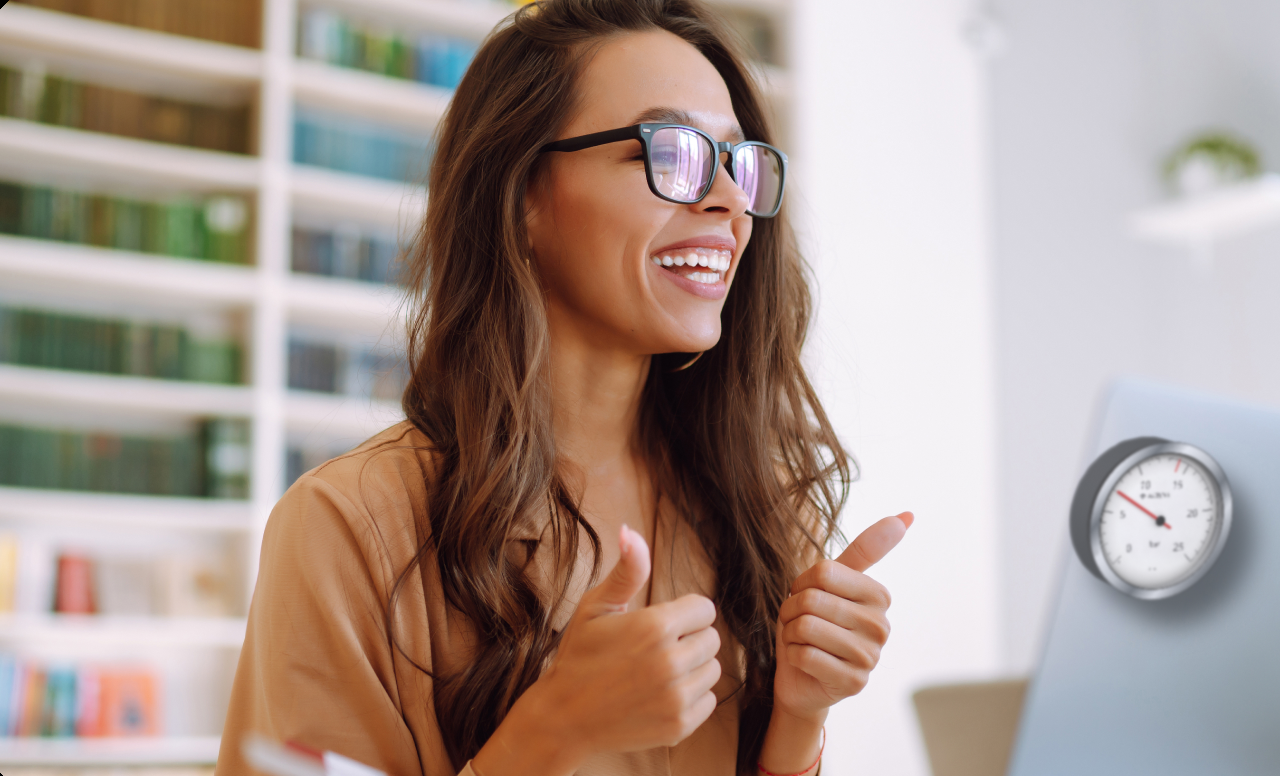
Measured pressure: 7 bar
